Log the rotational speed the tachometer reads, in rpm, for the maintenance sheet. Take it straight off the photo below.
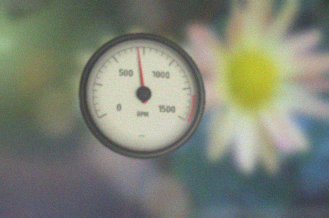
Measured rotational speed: 700 rpm
